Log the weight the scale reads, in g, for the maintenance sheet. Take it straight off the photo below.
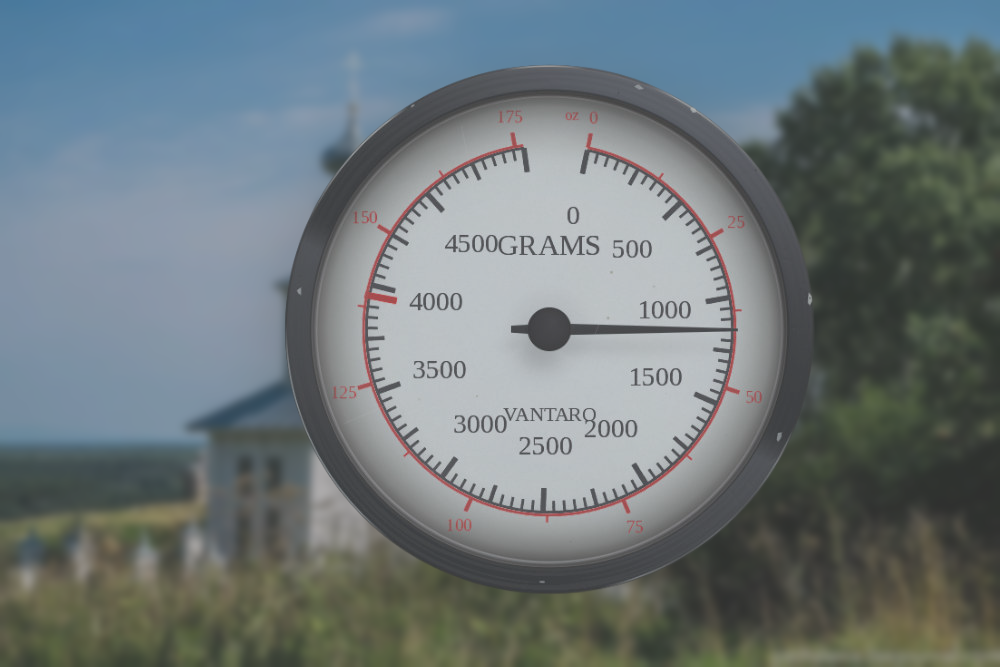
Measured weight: 1150 g
